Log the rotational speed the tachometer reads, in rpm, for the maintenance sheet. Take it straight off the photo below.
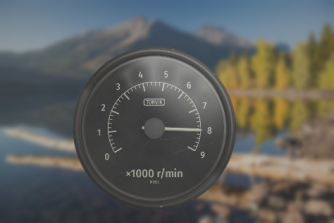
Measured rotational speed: 8000 rpm
